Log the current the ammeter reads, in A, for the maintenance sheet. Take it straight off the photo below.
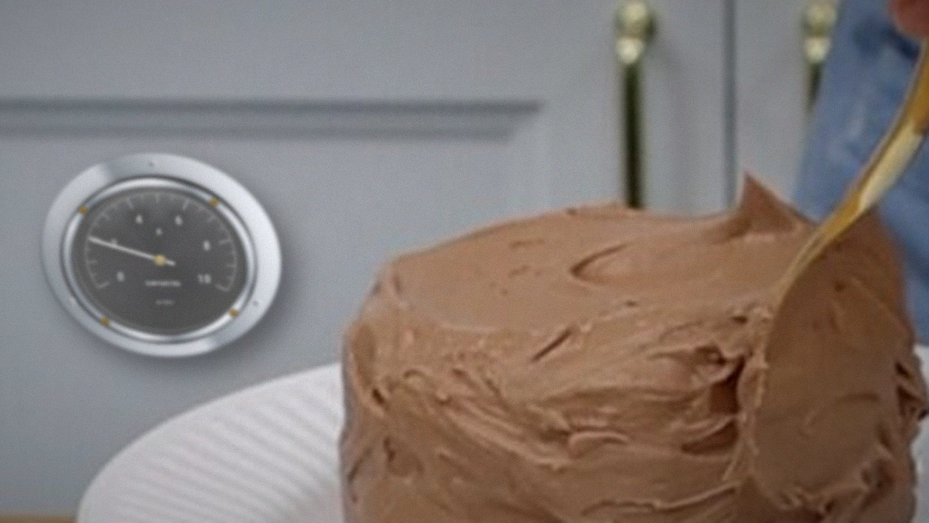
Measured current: 2 A
